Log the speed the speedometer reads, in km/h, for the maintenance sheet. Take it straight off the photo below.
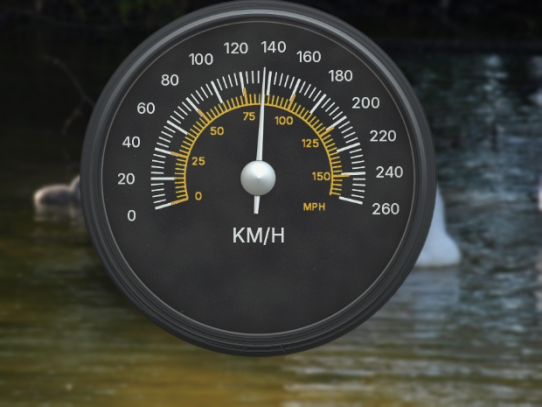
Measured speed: 136 km/h
